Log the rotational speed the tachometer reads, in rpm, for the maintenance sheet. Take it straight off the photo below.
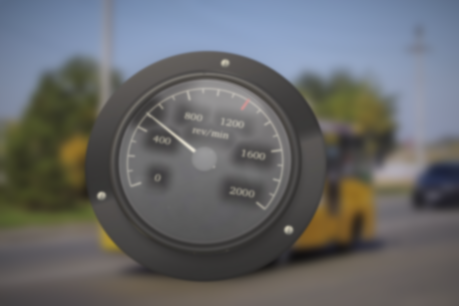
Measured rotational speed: 500 rpm
